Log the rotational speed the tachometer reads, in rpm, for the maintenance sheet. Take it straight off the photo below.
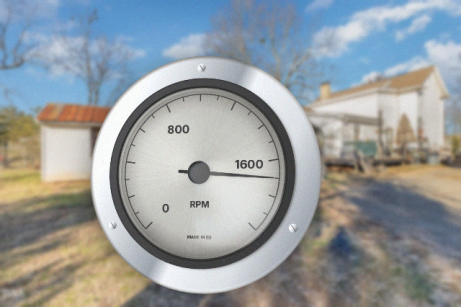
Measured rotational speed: 1700 rpm
